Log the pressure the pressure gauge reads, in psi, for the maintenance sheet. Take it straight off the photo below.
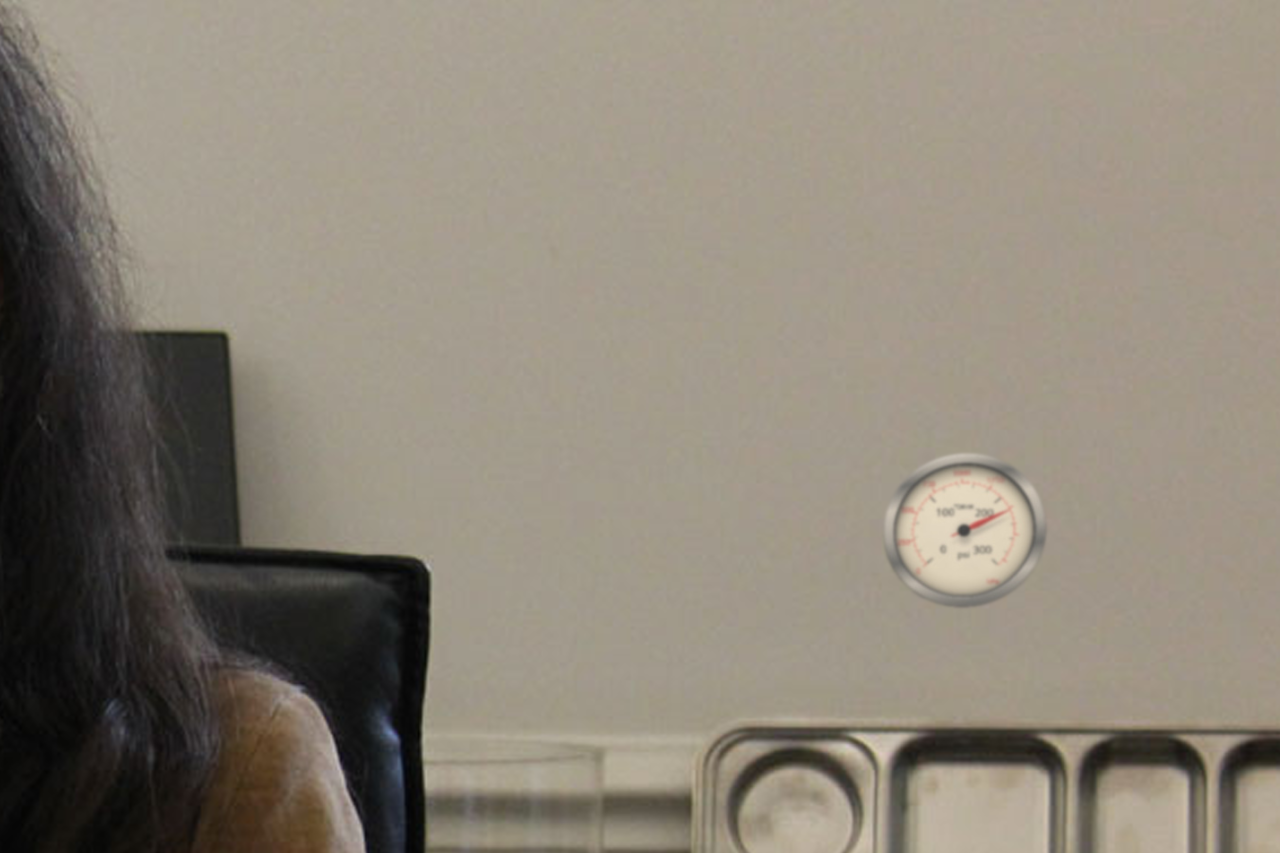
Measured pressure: 220 psi
